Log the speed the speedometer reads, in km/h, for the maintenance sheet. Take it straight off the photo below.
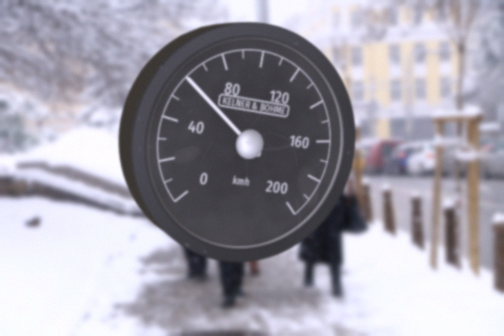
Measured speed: 60 km/h
